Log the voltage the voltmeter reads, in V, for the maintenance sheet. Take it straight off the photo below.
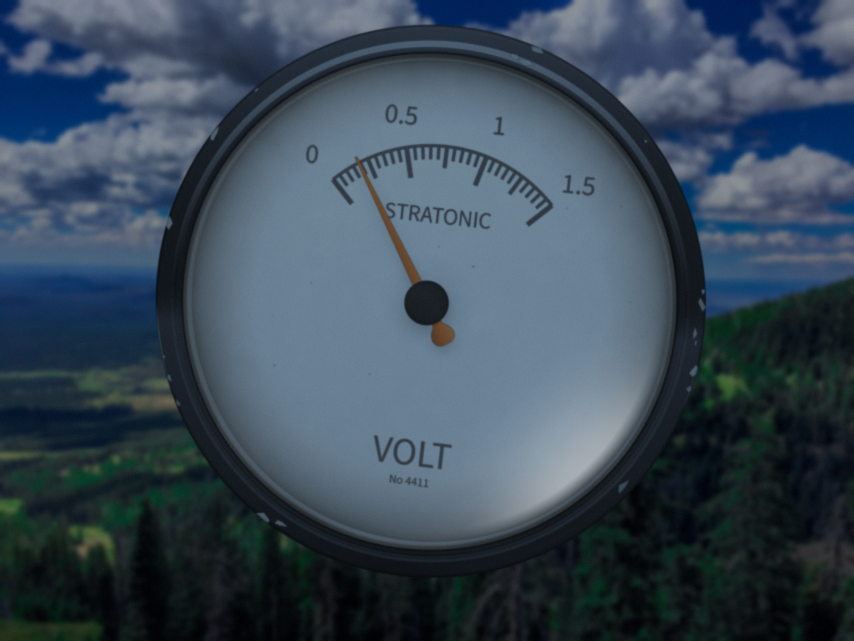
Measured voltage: 0.2 V
